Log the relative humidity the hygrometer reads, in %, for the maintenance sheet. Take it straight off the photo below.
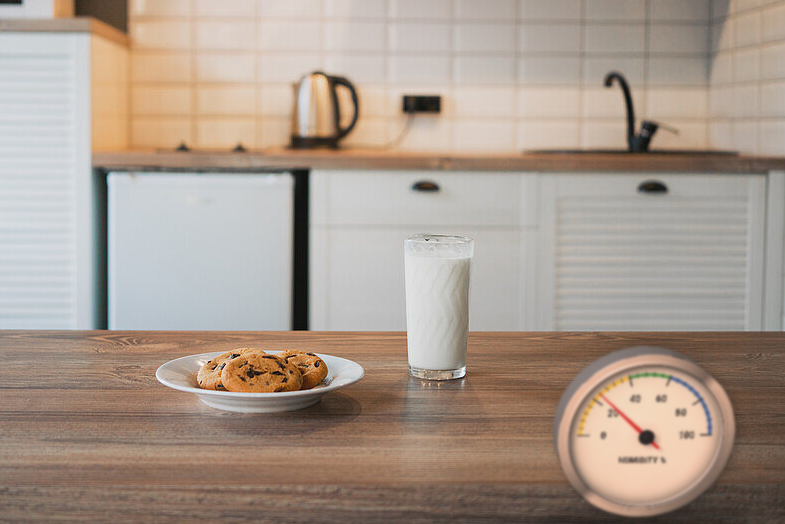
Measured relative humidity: 24 %
